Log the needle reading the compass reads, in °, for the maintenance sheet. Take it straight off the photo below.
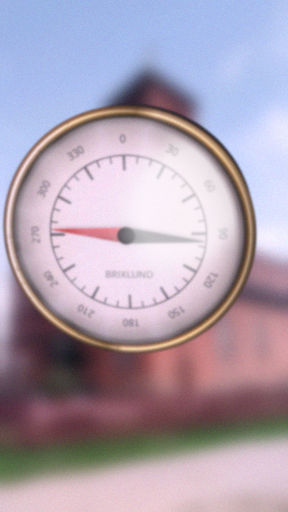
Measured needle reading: 275 °
